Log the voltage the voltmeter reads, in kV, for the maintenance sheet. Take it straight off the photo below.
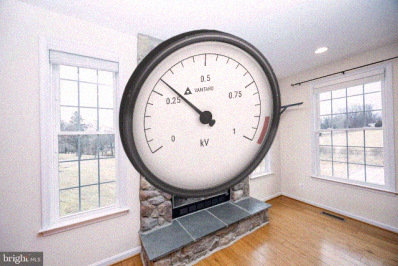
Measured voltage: 0.3 kV
